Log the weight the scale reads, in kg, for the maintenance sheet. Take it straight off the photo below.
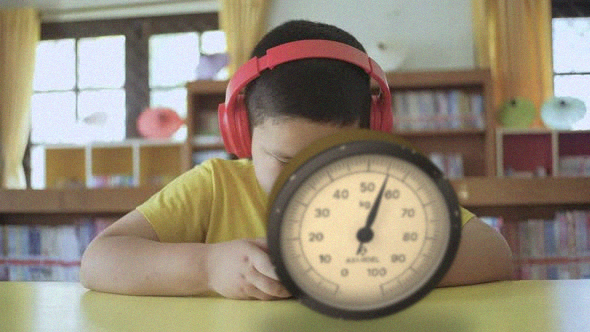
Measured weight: 55 kg
